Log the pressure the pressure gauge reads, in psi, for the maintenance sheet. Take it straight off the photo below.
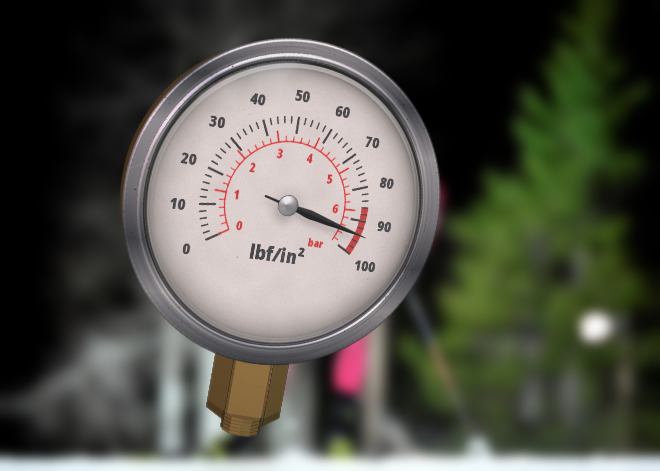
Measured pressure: 94 psi
